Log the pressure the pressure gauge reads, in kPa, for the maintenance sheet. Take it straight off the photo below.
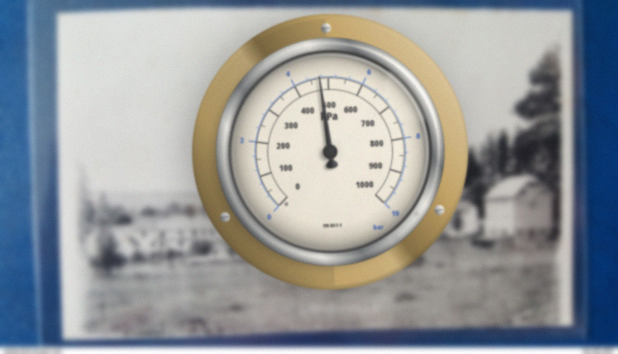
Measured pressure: 475 kPa
